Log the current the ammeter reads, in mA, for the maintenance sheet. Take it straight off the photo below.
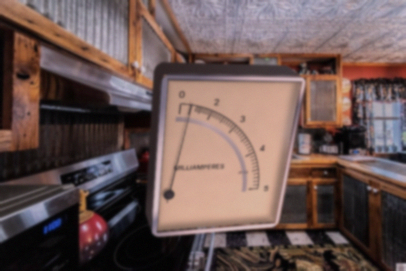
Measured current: 1 mA
